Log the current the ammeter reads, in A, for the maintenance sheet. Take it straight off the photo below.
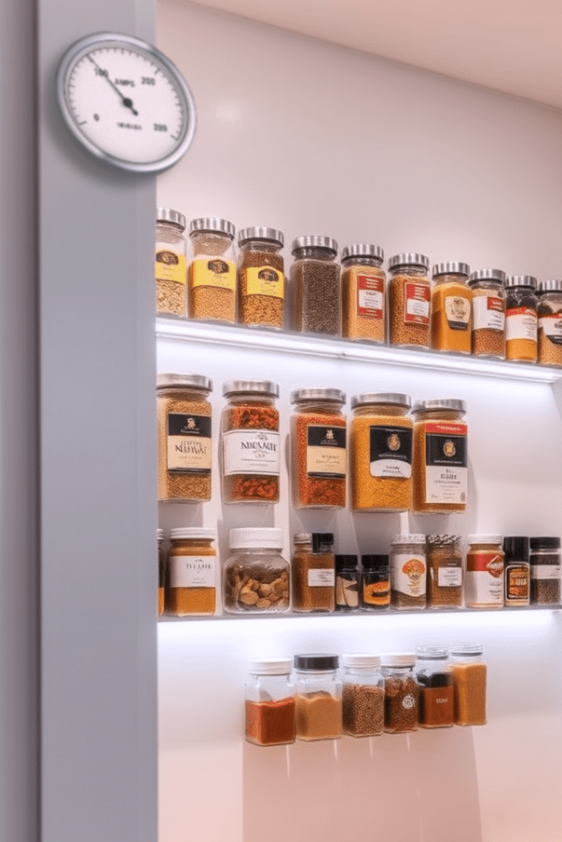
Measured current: 100 A
